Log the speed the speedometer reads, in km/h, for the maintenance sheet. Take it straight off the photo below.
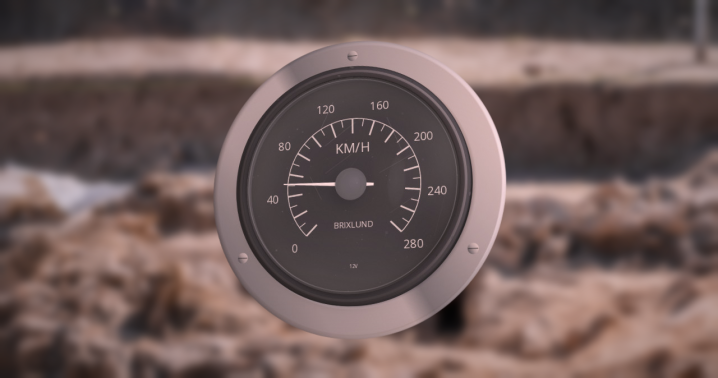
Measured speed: 50 km/h
